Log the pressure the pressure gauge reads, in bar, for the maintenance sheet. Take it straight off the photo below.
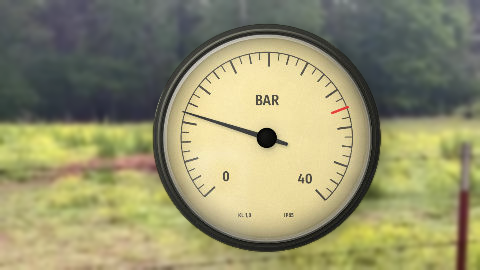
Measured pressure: 9 bar
